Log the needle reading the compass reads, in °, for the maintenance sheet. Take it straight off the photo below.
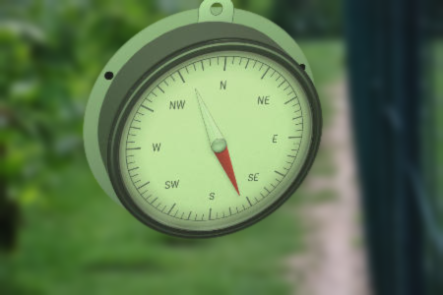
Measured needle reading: 155 °
